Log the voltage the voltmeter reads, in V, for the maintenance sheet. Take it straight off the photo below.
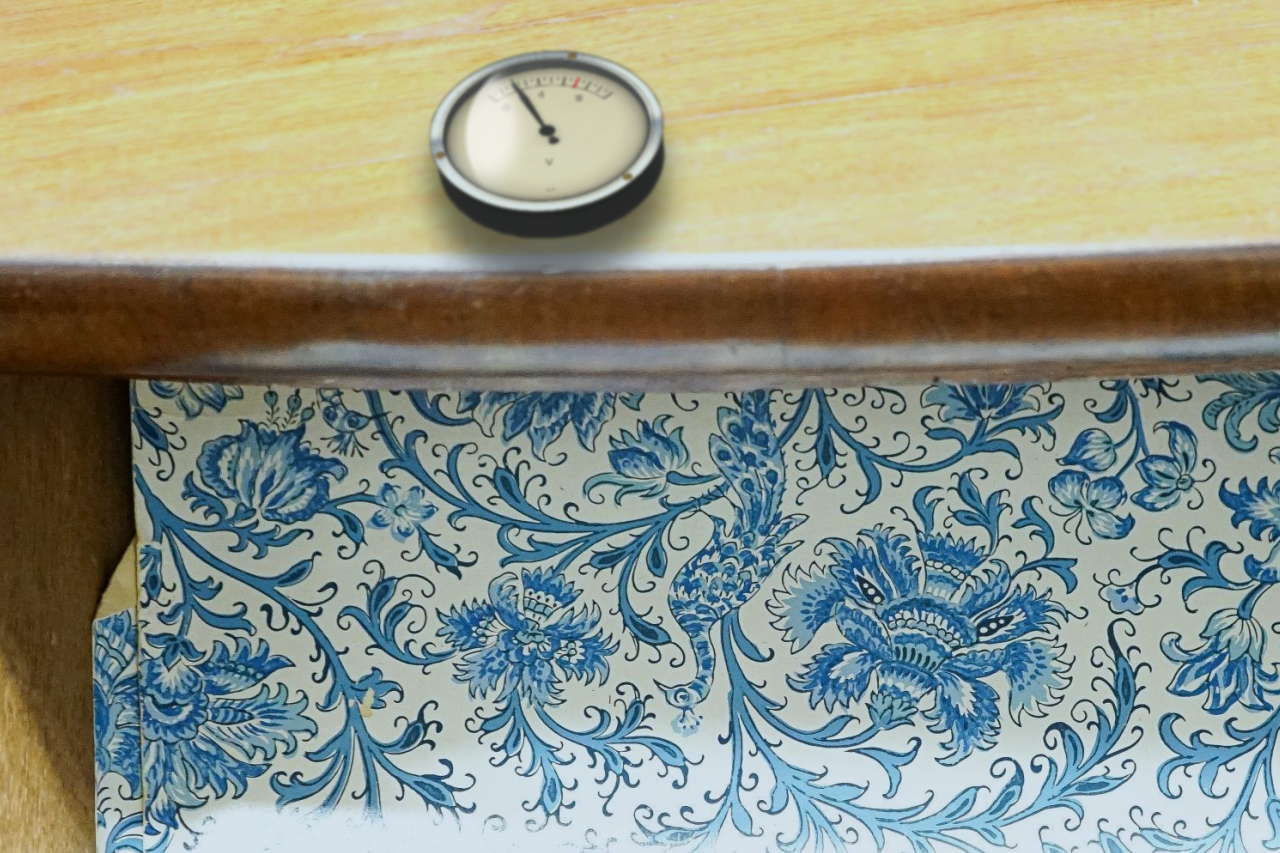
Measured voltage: 2 V
